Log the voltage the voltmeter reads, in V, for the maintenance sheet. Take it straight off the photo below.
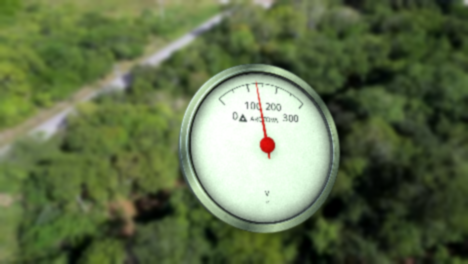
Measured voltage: 125 V
